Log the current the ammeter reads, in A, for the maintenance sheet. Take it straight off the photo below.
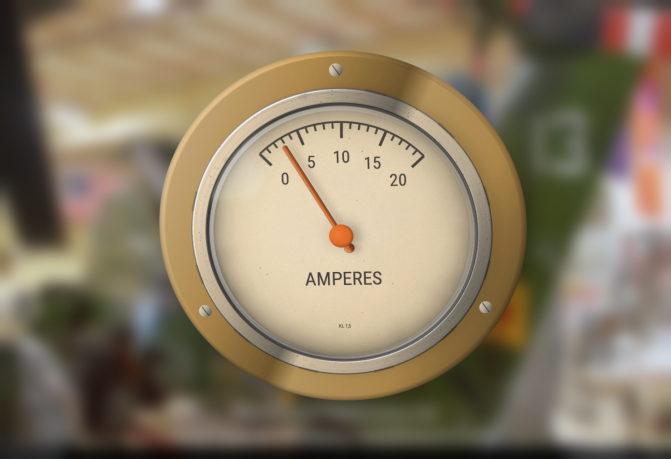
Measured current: 3 A
